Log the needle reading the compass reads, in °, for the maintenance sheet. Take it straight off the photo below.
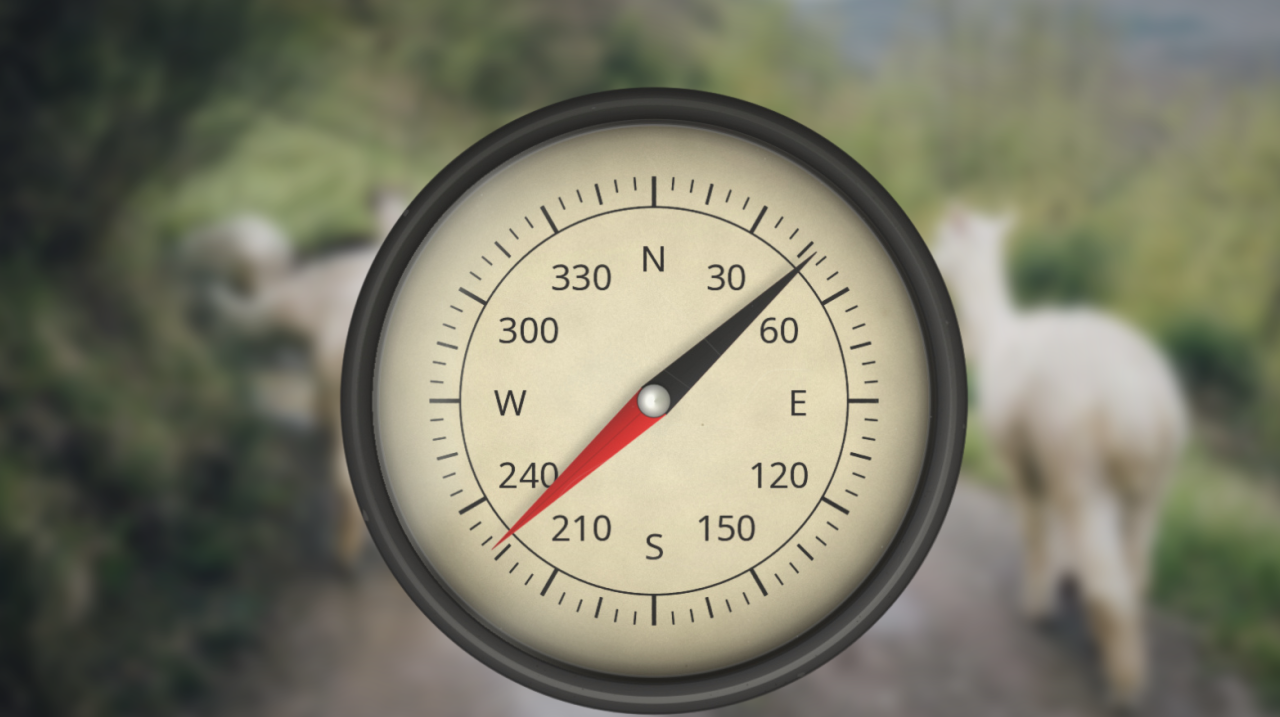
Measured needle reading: 227.5 °
